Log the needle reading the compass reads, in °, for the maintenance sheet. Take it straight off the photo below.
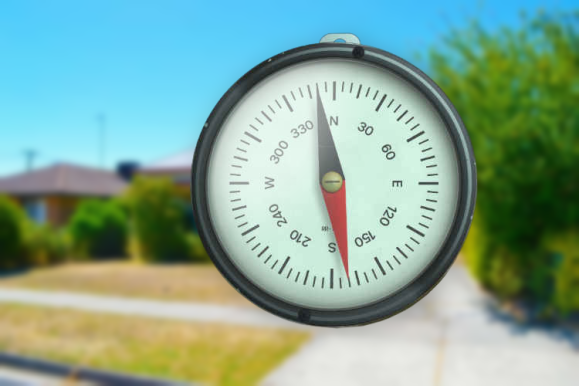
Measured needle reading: 170 °
